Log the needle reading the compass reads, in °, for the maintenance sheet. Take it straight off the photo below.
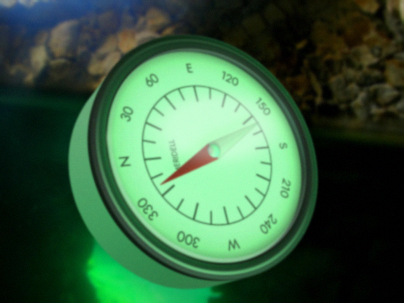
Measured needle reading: 337.5 °
